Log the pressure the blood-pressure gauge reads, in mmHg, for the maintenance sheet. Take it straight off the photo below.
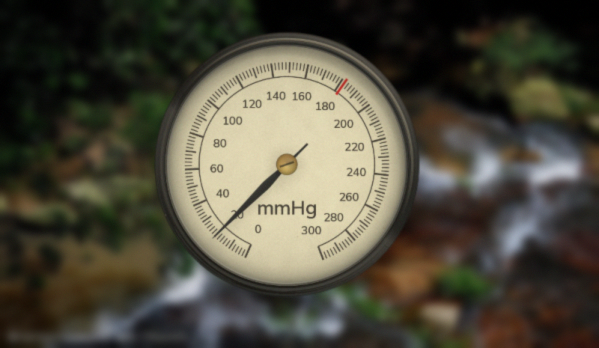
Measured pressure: 20 mmHg
